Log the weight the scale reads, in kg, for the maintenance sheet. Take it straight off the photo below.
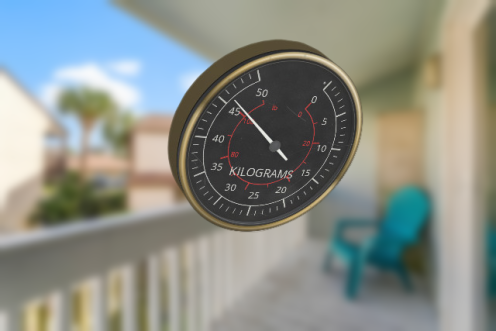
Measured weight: 46 kg
